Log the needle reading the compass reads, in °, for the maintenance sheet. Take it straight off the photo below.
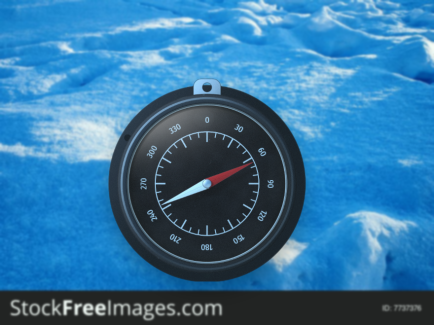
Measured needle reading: 65 °
